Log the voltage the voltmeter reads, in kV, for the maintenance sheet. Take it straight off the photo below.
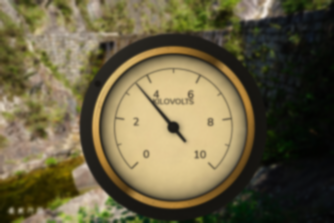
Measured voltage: 3.5 kV
